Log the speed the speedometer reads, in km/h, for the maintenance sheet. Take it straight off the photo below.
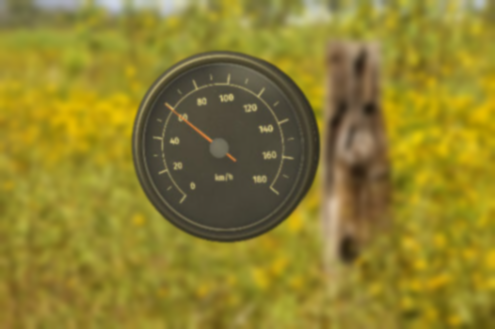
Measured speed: 60 km/h
